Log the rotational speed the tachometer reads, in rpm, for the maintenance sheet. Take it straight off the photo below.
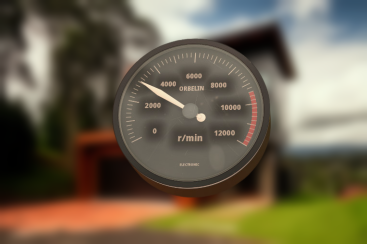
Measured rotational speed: 3000 rpm
